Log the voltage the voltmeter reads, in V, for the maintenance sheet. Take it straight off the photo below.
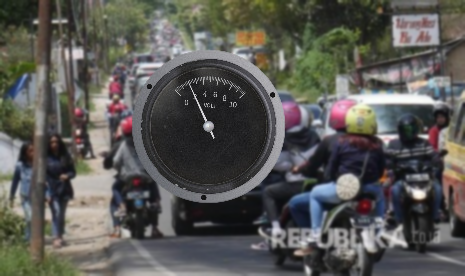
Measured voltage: 2 V
